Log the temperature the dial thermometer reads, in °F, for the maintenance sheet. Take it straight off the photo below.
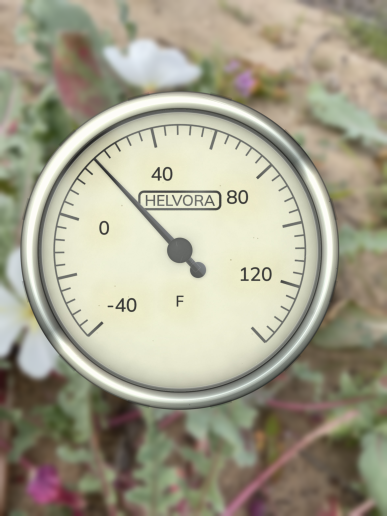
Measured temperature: 20 °F
